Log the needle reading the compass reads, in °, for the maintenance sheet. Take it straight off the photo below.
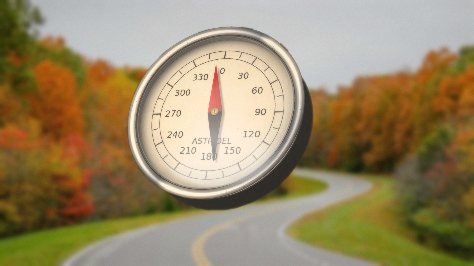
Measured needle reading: 352.5 °
